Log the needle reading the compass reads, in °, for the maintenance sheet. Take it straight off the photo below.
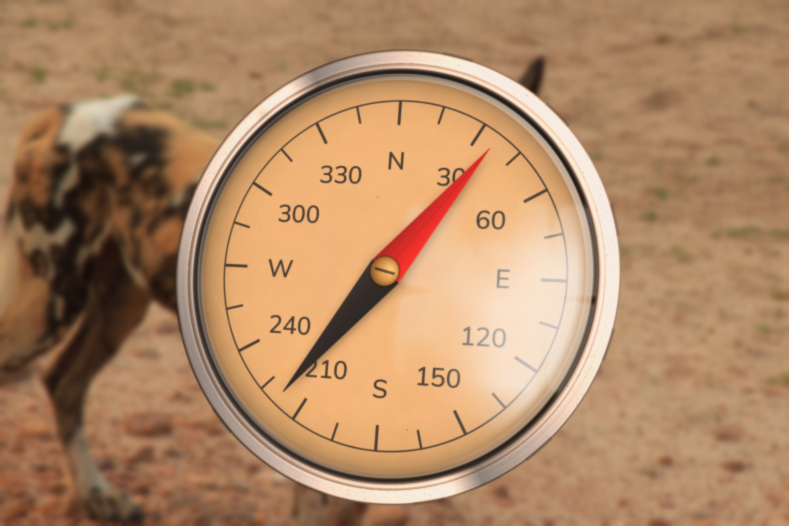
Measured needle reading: 37.5 °
